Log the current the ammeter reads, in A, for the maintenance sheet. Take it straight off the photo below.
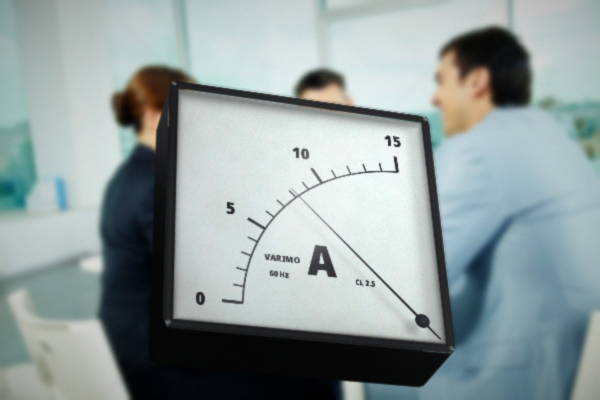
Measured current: 8 A
